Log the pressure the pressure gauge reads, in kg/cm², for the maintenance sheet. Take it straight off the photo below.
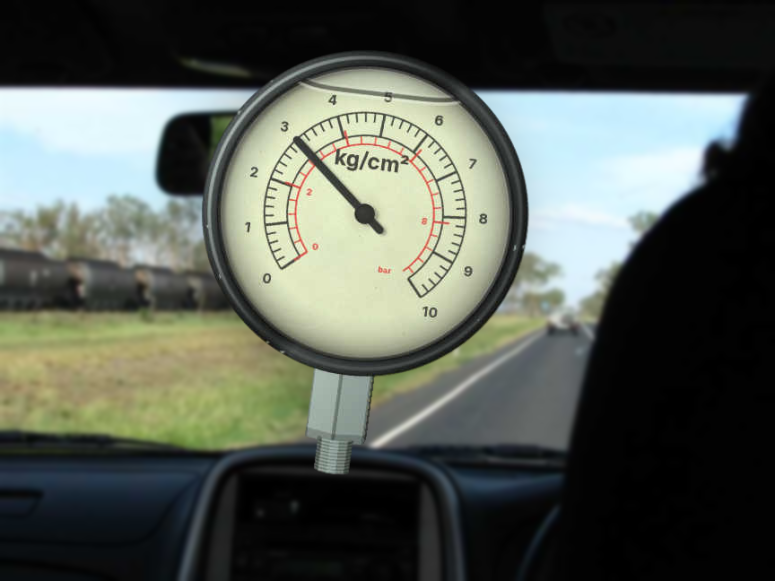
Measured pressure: 3 kg/cm²
